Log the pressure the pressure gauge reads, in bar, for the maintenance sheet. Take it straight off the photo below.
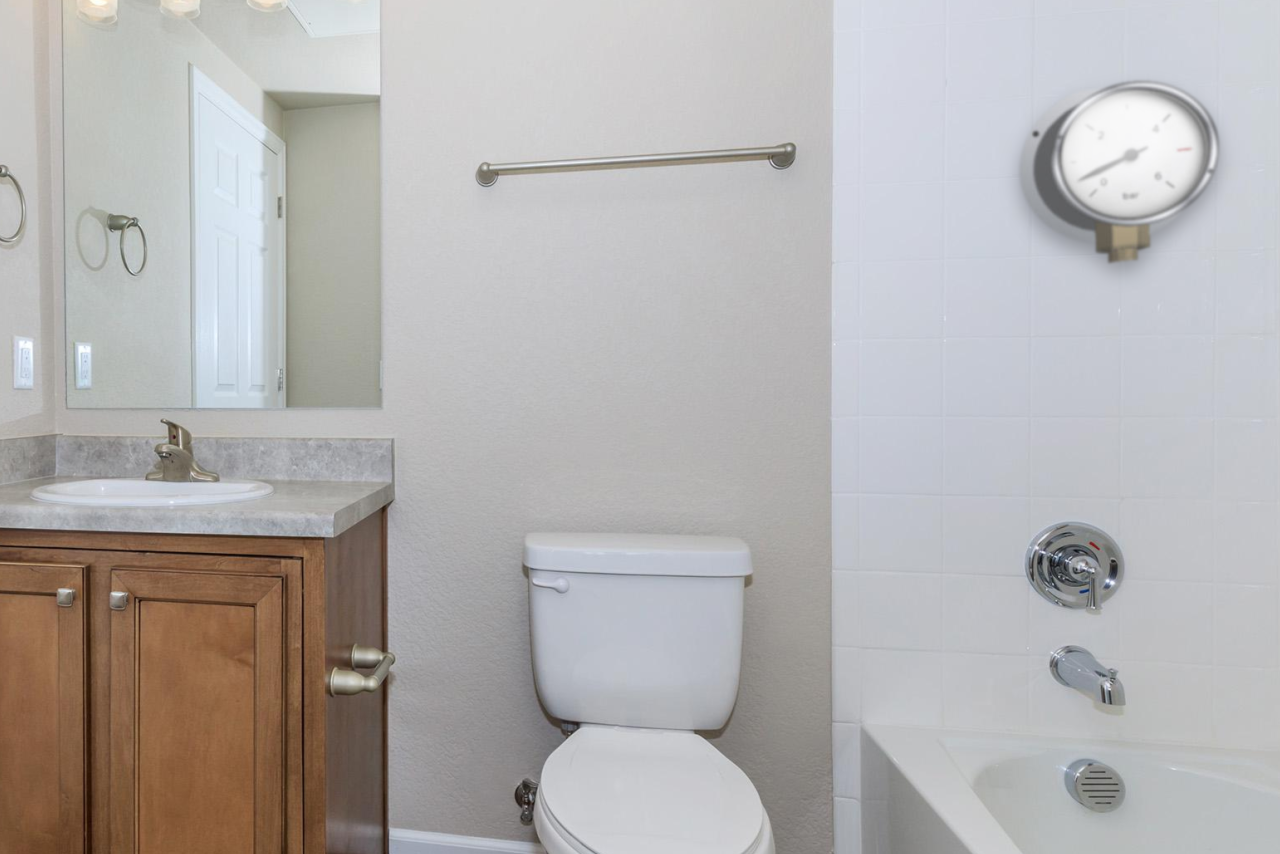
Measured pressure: 0.5 bar
